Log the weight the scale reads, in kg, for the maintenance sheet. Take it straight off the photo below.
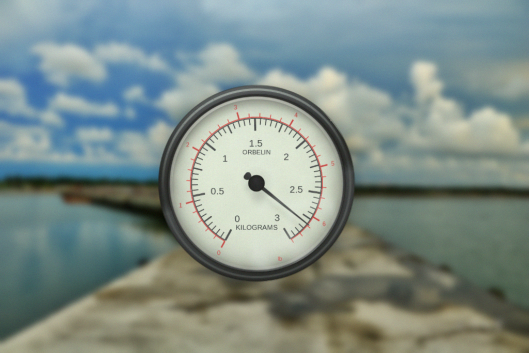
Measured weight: 2.8 kg
